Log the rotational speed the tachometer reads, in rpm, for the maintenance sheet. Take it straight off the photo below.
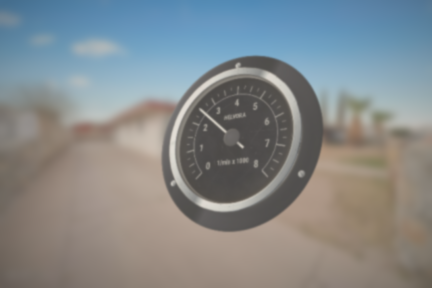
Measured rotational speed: 2500 rpm
